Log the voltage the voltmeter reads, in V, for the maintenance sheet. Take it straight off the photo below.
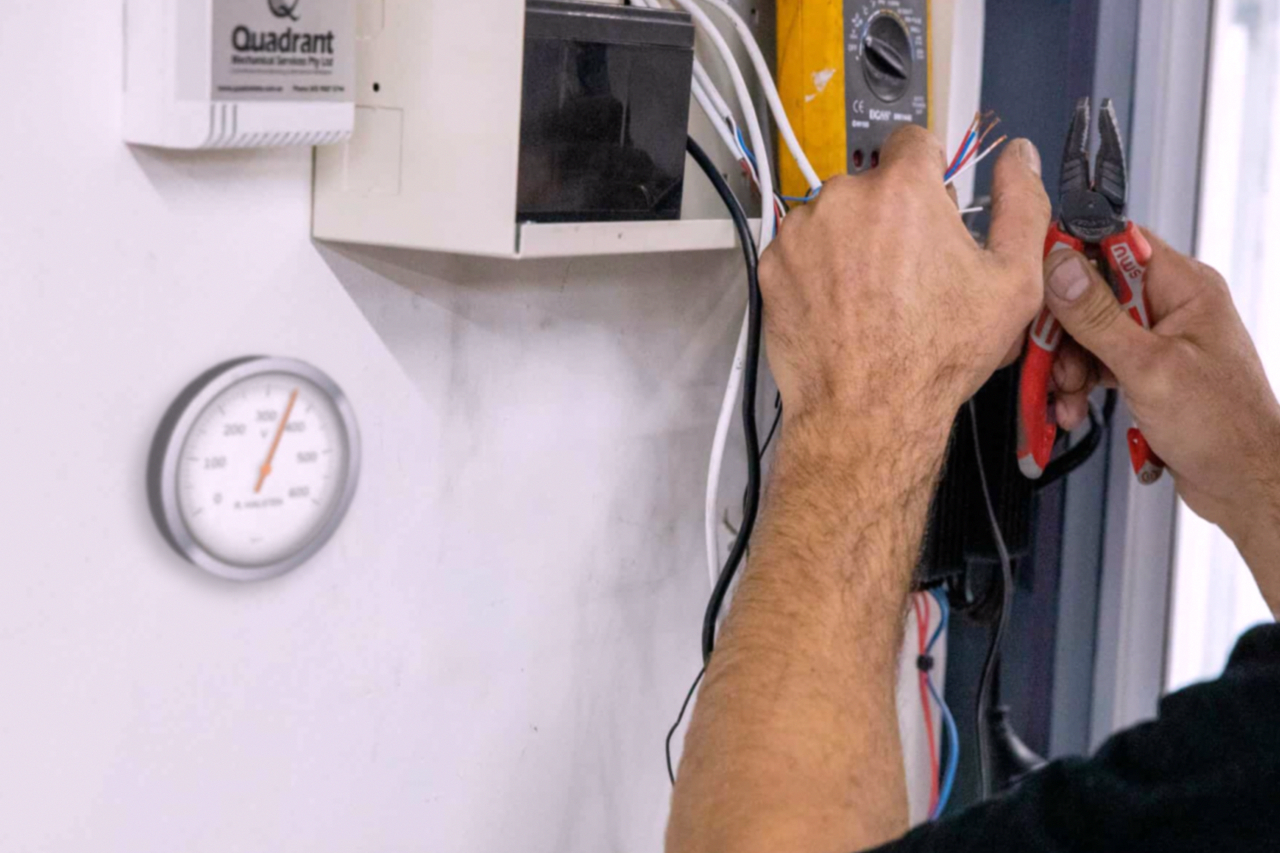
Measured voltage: 350 V
